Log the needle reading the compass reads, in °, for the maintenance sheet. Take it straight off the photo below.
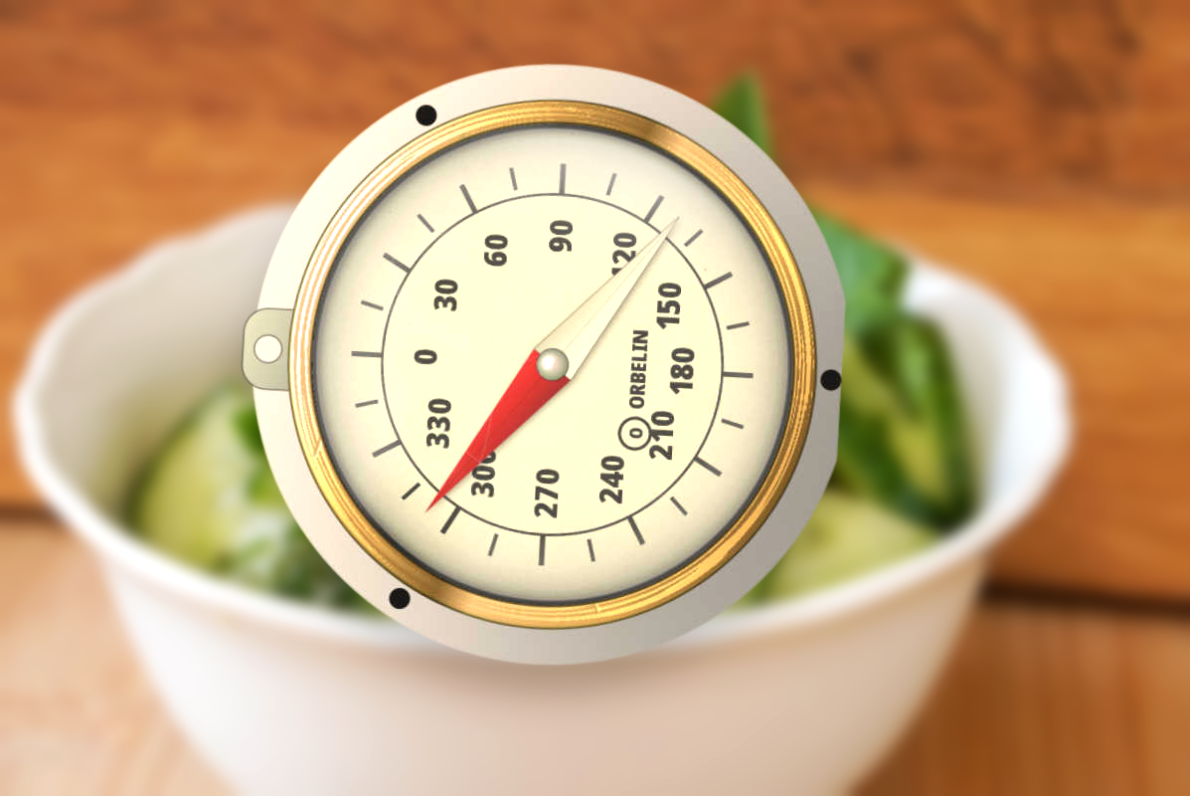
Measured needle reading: 307.5 °
